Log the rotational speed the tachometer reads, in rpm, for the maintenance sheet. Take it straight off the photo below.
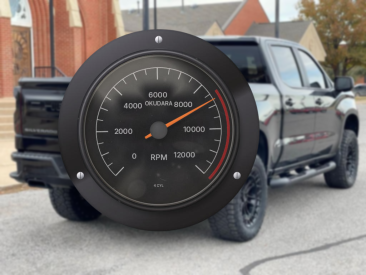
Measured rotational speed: 8750 rpm
